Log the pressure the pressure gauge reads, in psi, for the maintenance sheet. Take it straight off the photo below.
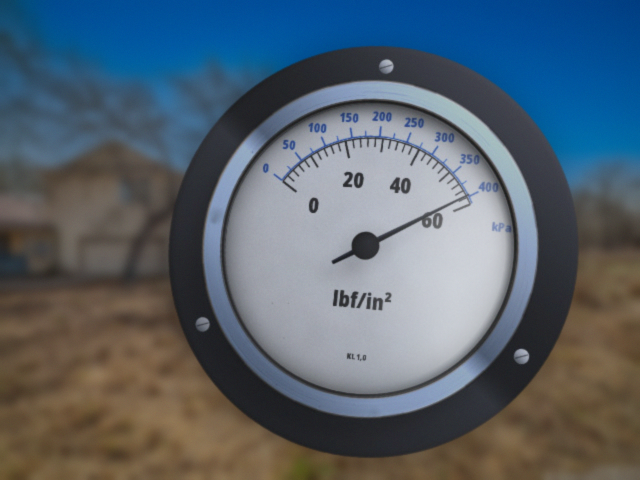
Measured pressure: 58 psi
